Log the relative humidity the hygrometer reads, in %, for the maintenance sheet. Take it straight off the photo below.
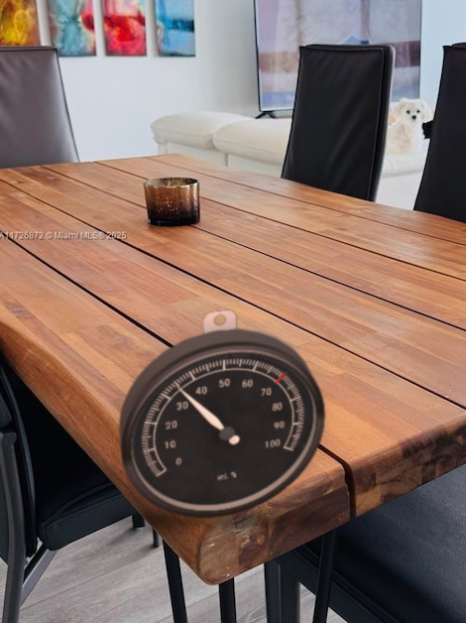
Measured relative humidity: 35 %
